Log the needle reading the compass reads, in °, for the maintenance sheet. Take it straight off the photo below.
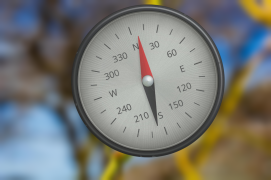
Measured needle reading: 7.5 °
